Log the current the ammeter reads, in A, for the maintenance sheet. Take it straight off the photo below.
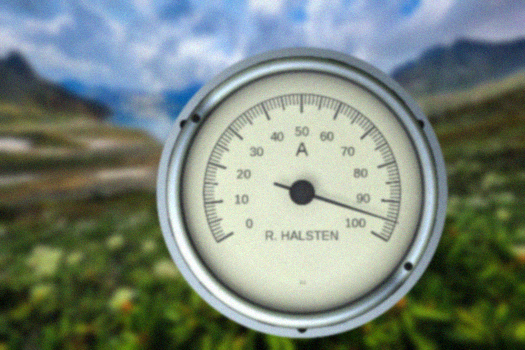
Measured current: 95 A
